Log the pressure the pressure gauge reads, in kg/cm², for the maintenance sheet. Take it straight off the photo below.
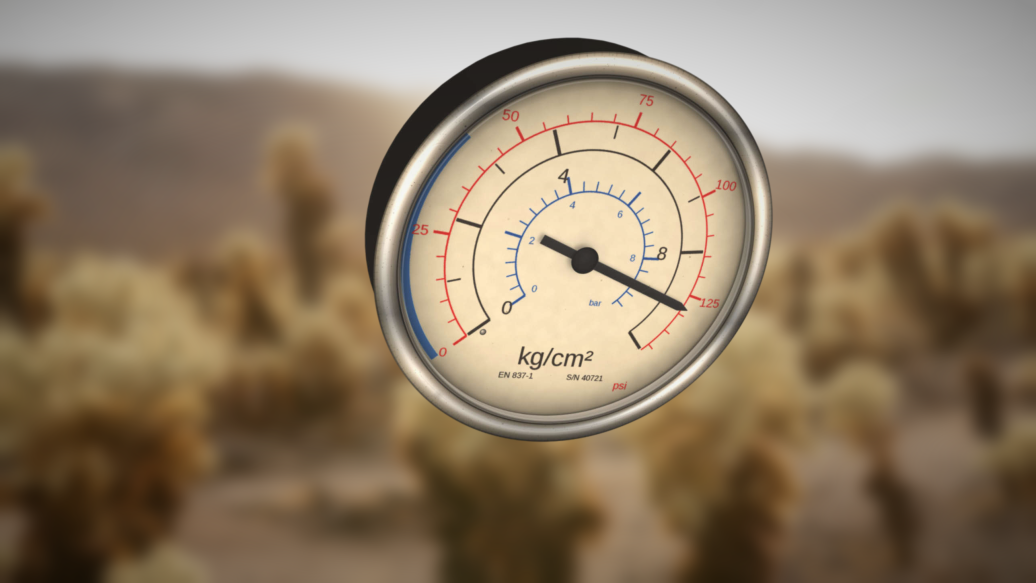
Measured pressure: 9 kg/cm²
